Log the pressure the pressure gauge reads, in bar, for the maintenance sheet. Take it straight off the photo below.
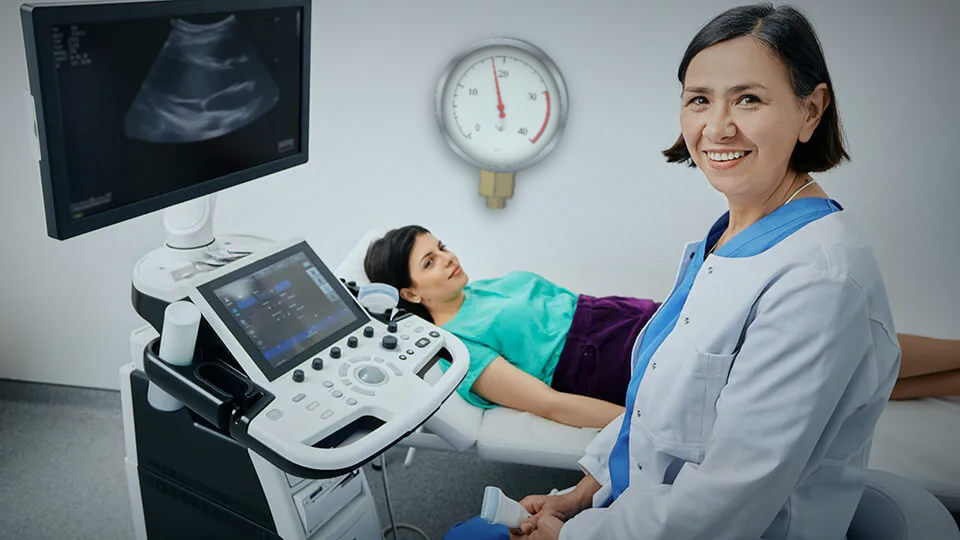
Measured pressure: 18 bar
